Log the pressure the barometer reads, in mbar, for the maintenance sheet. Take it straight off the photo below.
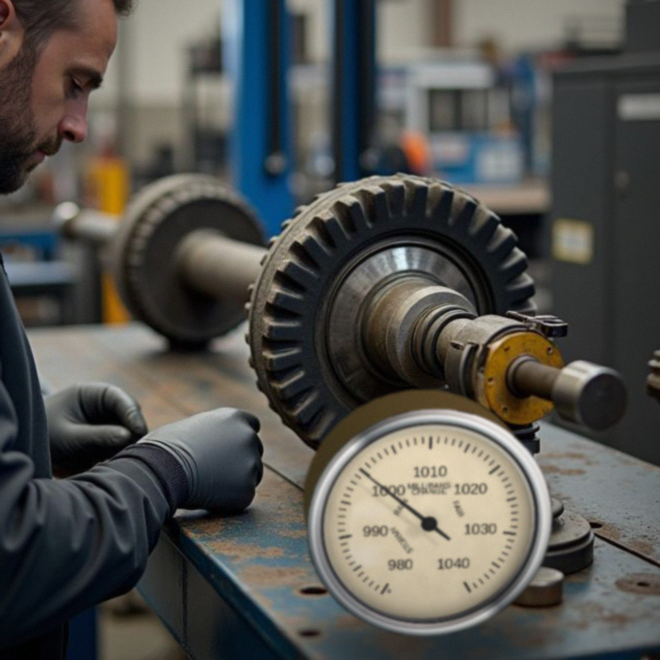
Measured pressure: 1000 mbar
